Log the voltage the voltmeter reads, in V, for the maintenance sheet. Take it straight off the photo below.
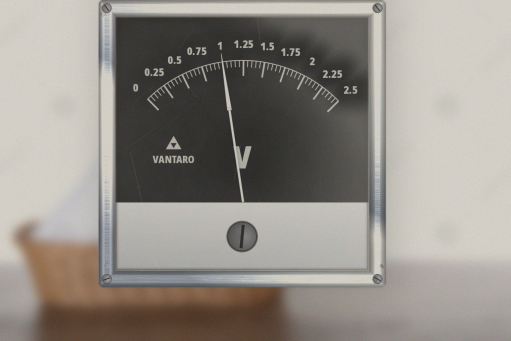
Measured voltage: 1 V
